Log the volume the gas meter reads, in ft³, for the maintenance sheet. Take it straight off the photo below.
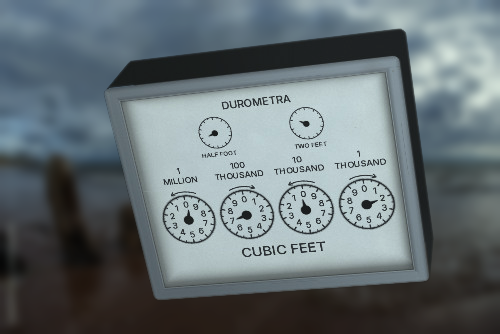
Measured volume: 970200 ft³
